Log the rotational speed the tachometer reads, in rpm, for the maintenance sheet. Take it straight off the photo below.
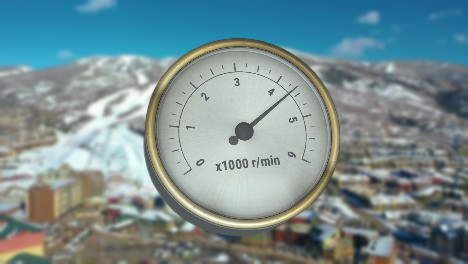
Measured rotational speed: 4375 rpm
